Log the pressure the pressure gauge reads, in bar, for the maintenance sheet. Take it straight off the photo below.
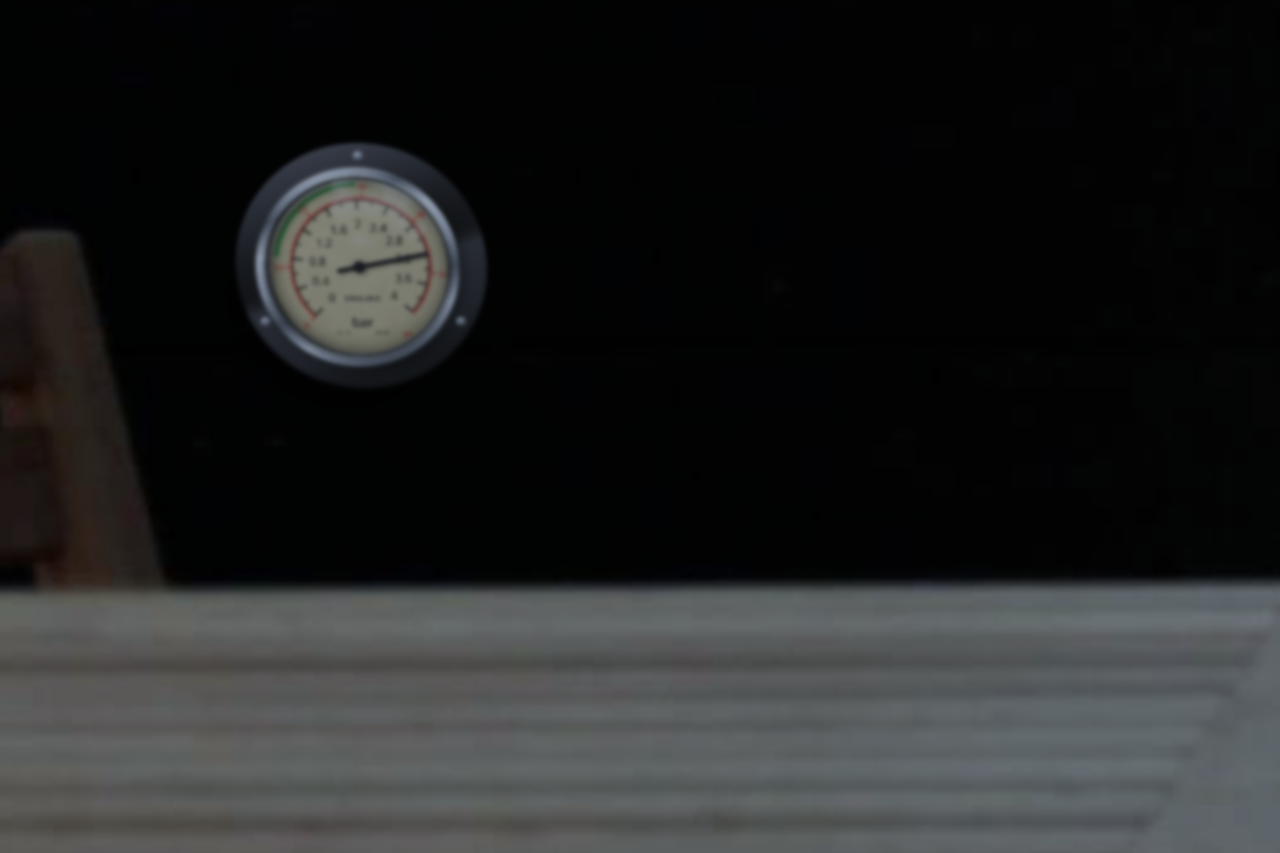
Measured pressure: 3.2 bar
